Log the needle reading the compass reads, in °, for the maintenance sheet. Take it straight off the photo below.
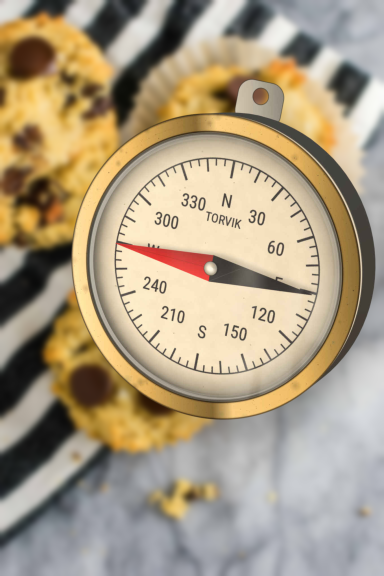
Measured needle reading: 270 °
